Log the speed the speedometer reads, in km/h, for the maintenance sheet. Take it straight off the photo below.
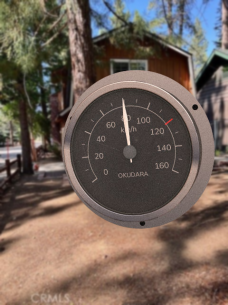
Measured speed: 80 km/h
